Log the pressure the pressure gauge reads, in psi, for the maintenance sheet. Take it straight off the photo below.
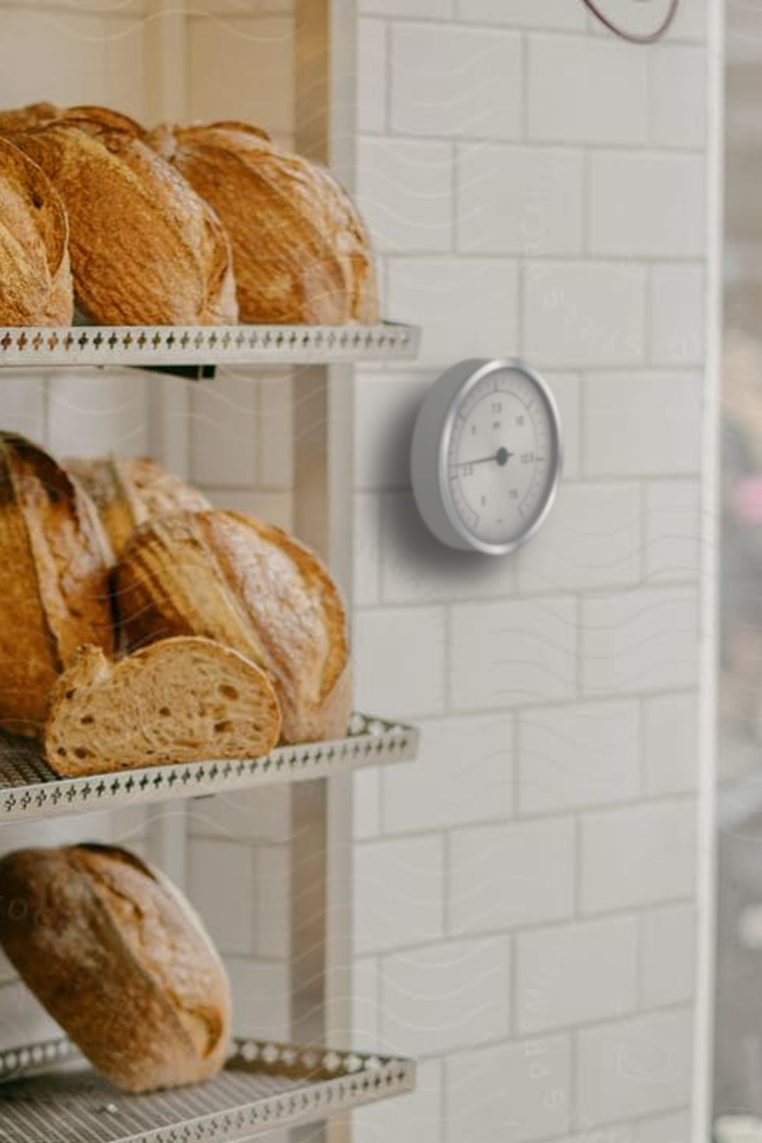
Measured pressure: 3 psi
